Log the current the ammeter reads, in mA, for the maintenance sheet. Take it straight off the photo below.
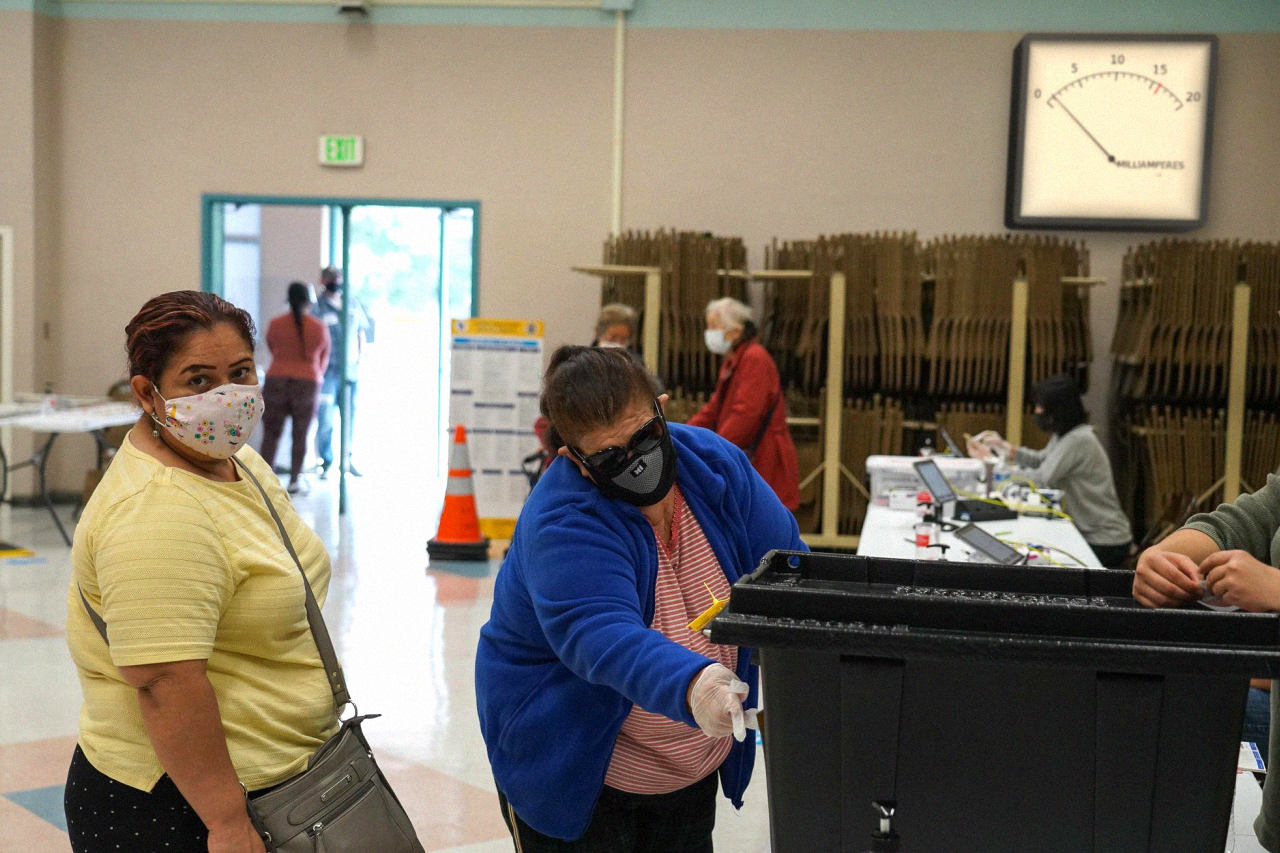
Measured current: 1 mA
